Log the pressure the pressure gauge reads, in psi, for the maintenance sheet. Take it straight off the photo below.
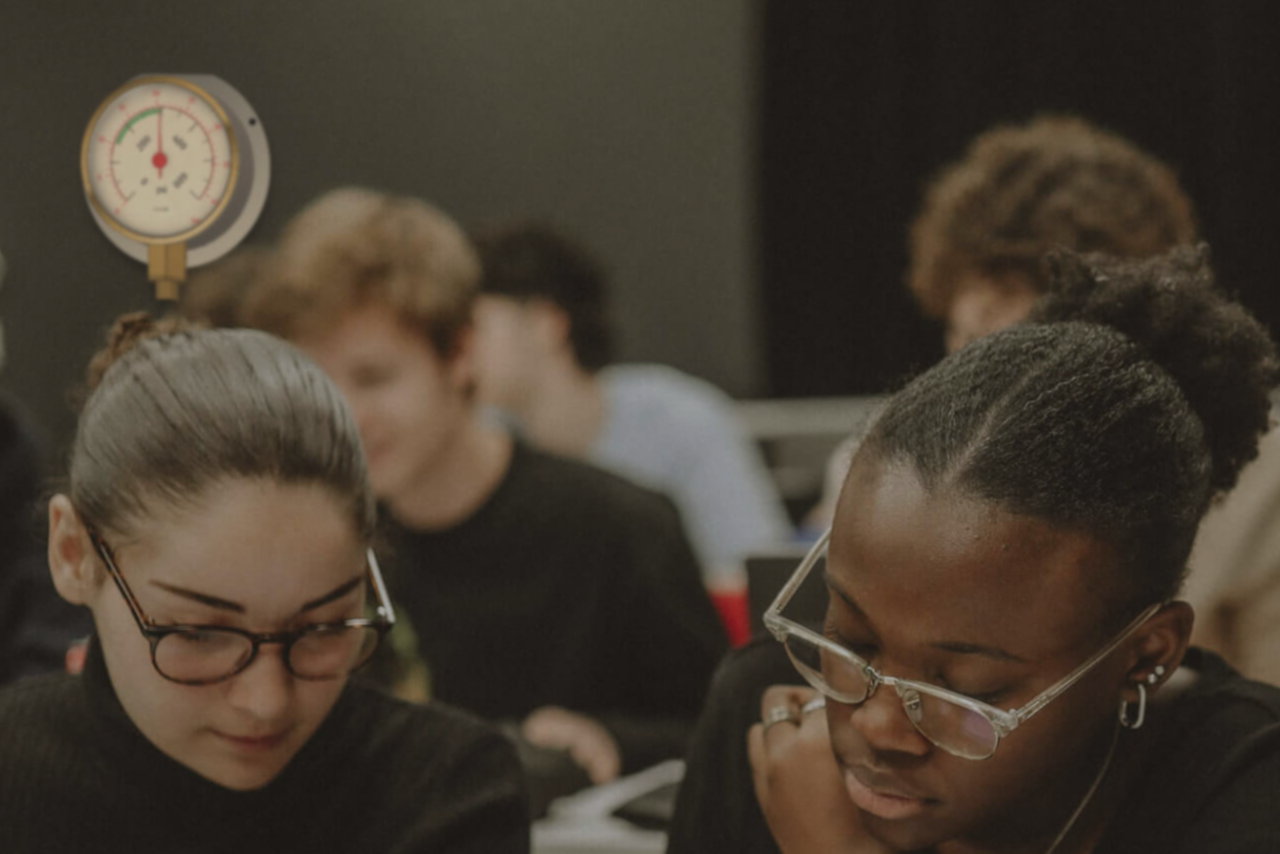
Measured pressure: 300 psi
